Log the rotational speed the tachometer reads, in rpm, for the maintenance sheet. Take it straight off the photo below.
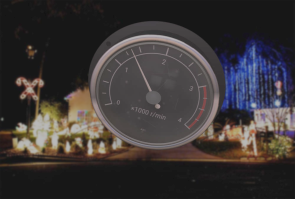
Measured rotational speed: 1375 rpm
